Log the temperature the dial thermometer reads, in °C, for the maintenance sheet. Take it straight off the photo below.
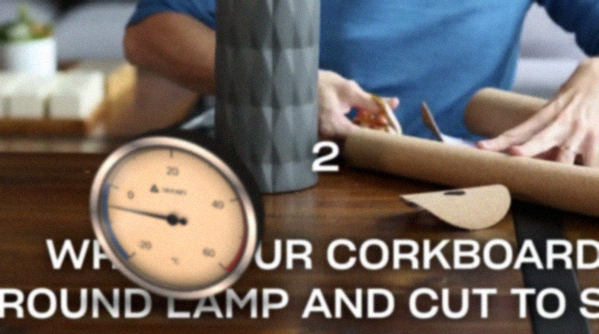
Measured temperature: -5 °C
